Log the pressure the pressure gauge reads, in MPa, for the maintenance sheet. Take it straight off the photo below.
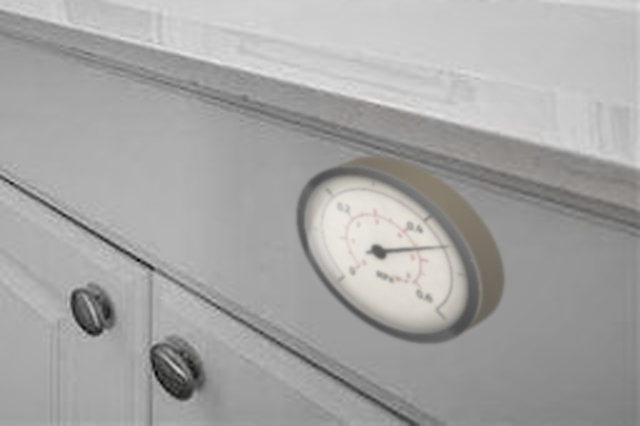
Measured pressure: 0.45 MPa
